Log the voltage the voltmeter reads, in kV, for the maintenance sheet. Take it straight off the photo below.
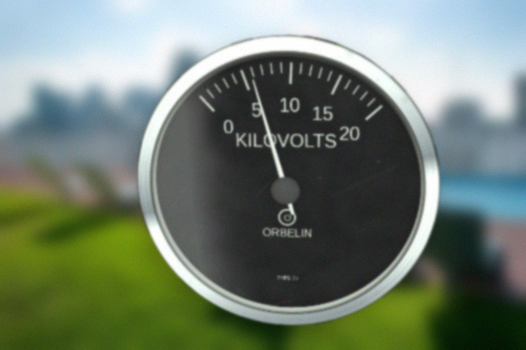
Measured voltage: 6 kV
